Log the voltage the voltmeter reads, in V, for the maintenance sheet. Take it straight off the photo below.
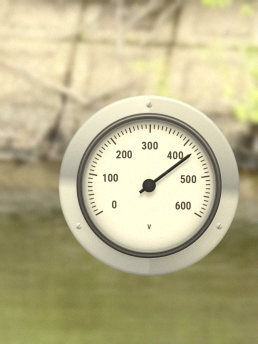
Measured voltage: 430 V
